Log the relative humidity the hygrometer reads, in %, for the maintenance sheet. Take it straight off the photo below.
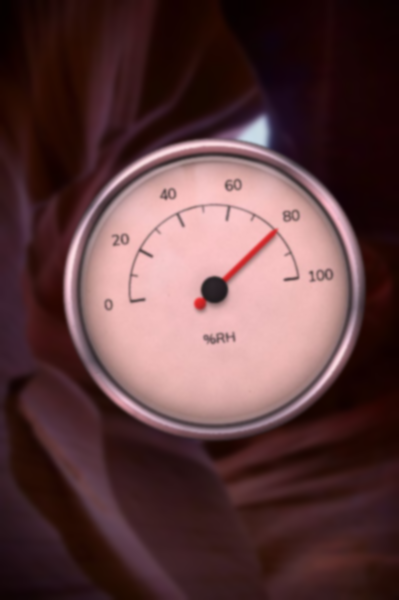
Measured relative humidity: 80 %
